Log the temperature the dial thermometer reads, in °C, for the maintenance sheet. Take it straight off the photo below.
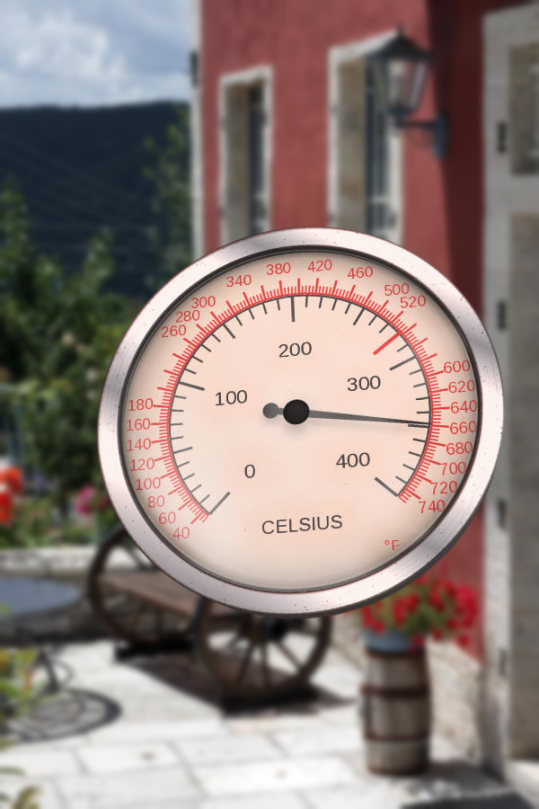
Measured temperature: 350 °C
